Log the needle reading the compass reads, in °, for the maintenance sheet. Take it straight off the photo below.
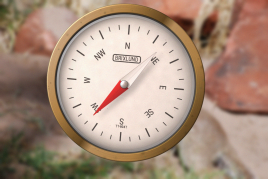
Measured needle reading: 220 °
